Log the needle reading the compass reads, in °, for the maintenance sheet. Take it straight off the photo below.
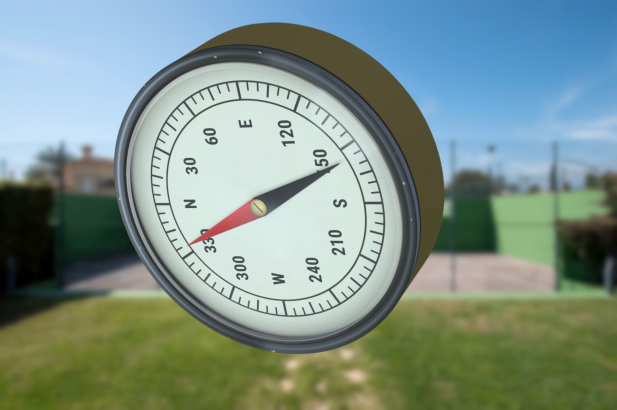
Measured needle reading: 335 °
